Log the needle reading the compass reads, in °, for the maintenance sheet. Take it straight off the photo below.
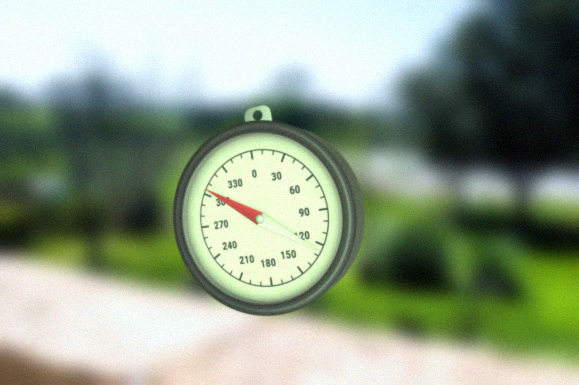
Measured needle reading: 305 °
